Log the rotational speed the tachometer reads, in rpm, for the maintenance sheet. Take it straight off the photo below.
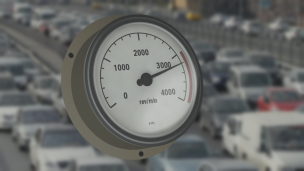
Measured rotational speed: 3200 rpm
